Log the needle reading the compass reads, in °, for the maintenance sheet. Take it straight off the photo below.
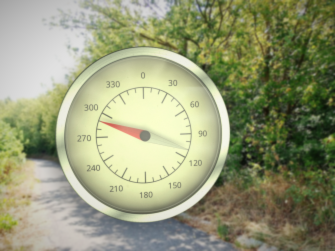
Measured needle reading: 290 °
